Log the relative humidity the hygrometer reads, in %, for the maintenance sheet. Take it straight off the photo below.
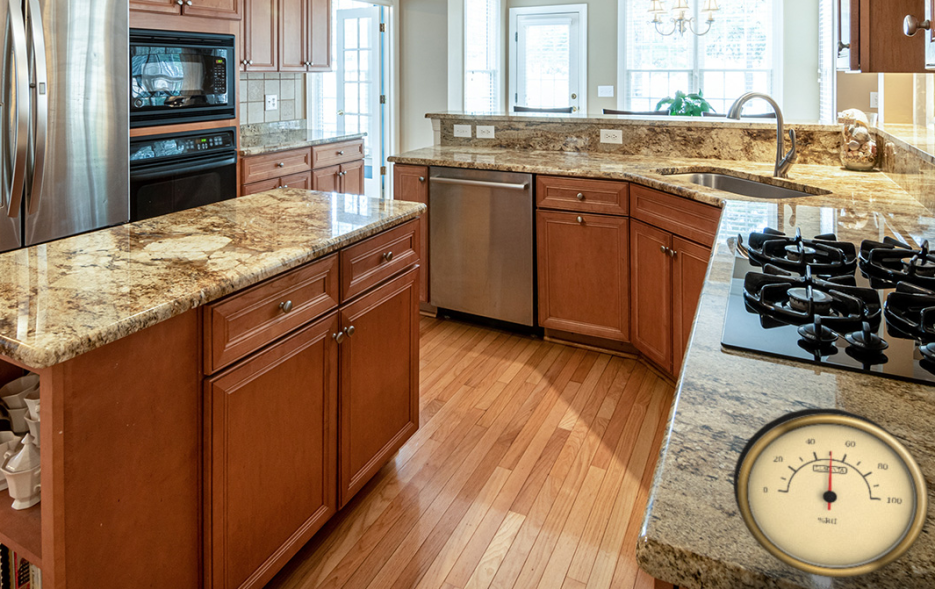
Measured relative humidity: 50 %
